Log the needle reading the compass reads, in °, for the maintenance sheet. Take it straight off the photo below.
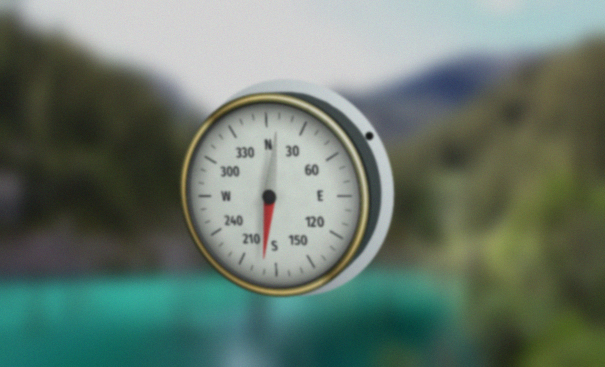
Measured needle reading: 190 °
